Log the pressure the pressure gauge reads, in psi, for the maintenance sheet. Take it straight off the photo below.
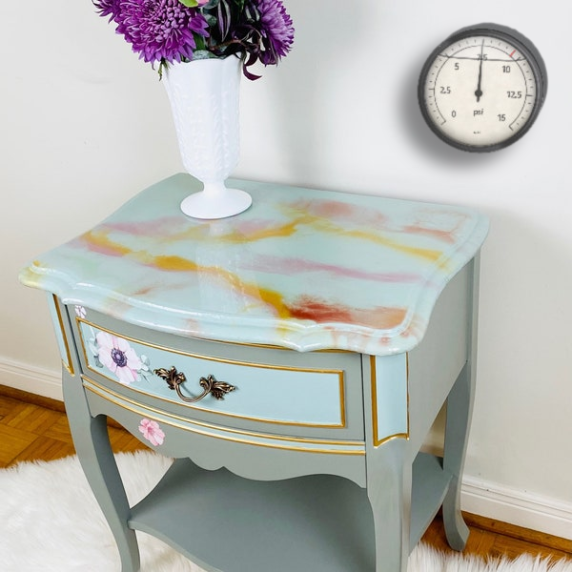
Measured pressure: 7.5 psi
